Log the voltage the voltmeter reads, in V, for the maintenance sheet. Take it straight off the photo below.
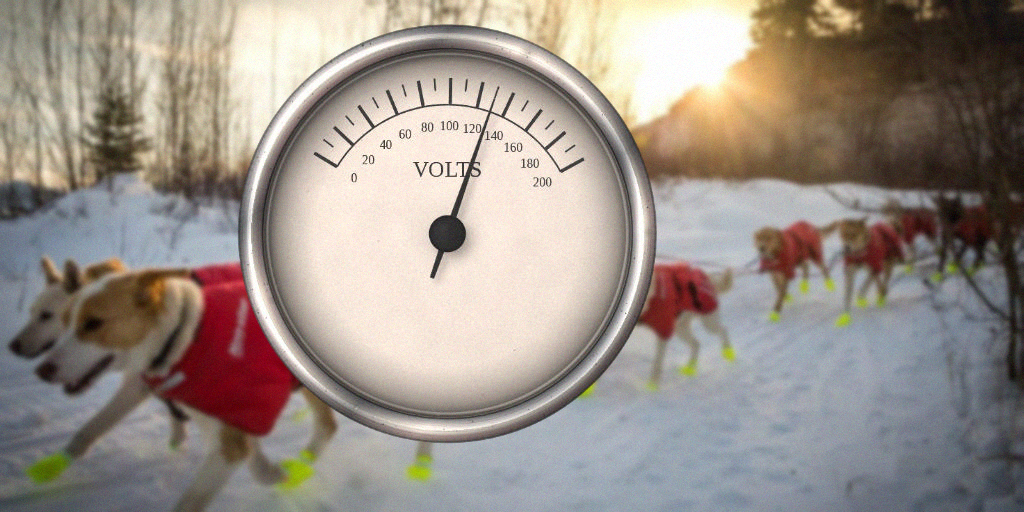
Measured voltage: 130 V
